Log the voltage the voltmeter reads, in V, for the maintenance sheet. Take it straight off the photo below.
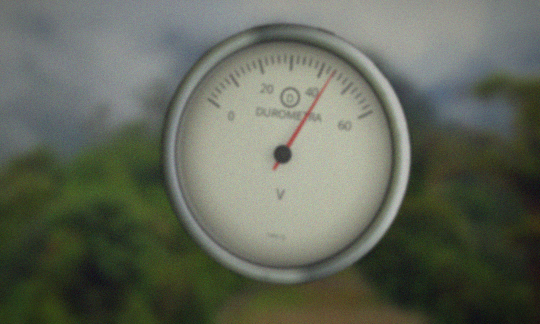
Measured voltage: 44 V
